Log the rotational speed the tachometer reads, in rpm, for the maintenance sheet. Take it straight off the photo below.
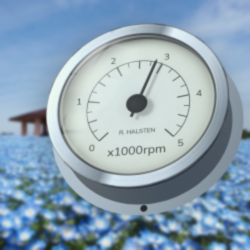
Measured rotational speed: 2875 rpm
